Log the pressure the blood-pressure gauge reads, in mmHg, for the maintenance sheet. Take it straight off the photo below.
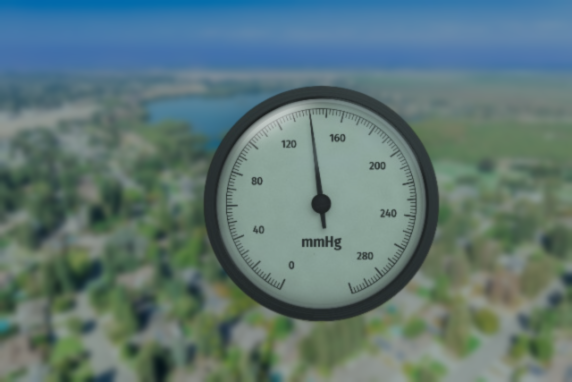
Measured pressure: 140 mmHg
